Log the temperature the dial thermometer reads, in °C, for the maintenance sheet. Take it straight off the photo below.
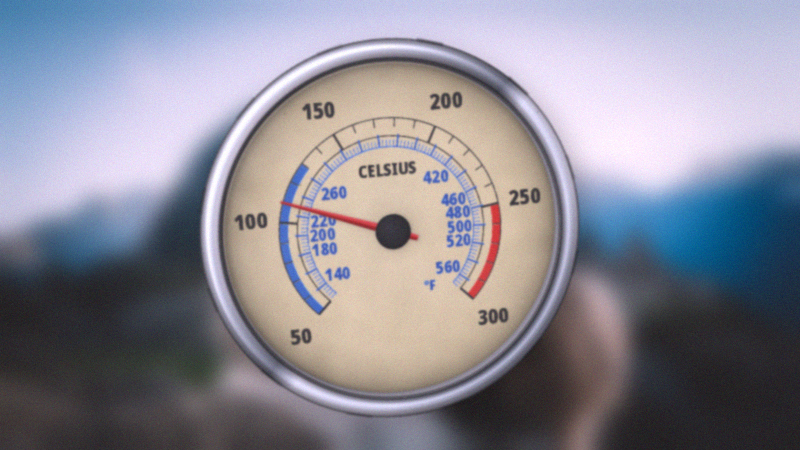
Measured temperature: 110 °C
